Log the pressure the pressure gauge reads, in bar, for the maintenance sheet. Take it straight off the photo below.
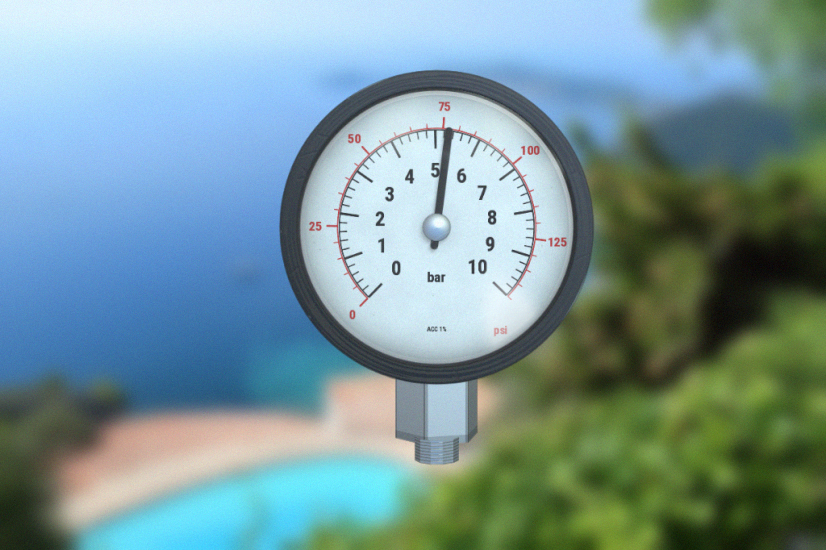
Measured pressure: 5.3 bar
